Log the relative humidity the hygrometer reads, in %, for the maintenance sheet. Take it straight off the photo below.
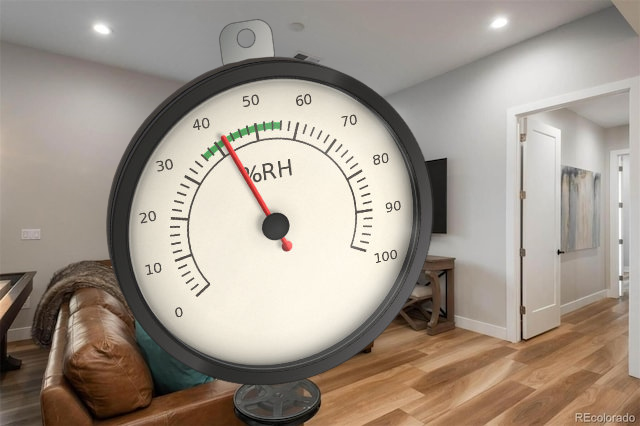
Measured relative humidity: 42 %
